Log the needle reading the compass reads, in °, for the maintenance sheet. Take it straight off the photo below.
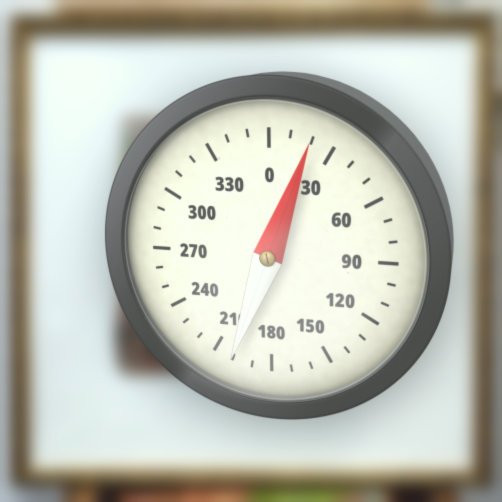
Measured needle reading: 20 °
